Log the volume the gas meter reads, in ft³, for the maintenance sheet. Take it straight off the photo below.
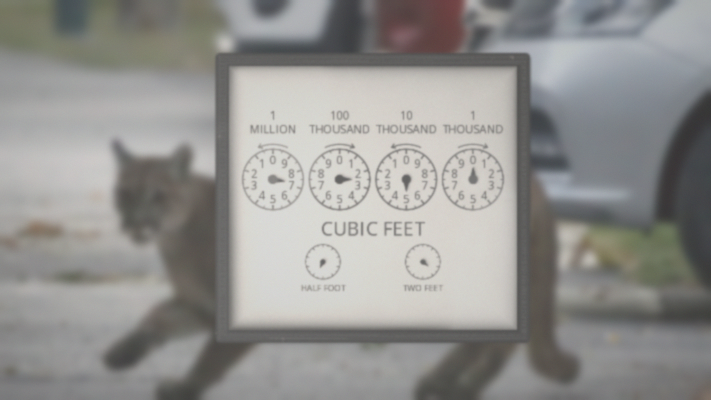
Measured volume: 725000 ft³
